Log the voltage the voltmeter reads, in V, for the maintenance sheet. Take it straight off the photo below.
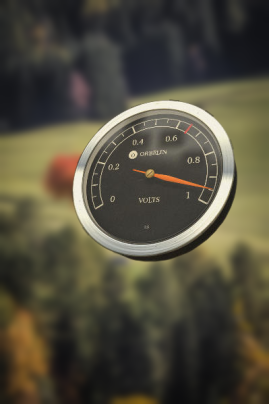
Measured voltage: 0.95 V
